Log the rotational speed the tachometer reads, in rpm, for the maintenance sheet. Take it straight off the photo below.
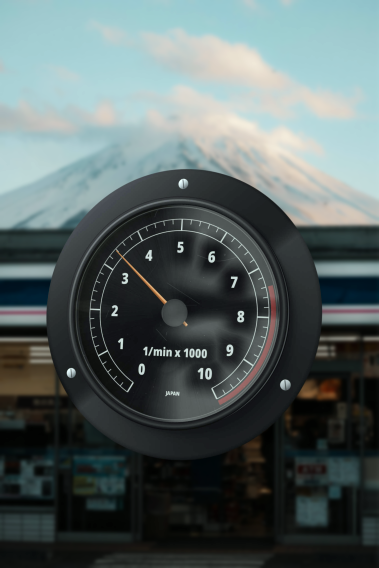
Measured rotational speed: 3400 rpm
